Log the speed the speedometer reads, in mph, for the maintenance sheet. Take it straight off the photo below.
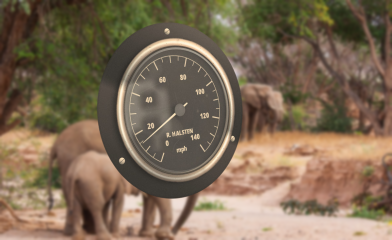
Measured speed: 15 mph
